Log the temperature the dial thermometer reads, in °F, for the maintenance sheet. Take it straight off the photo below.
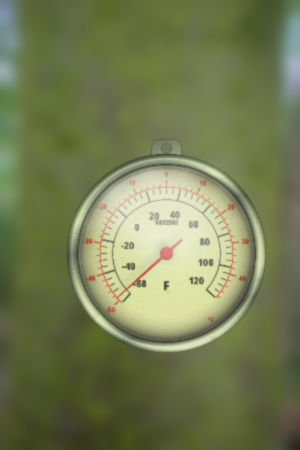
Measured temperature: -56 °F
